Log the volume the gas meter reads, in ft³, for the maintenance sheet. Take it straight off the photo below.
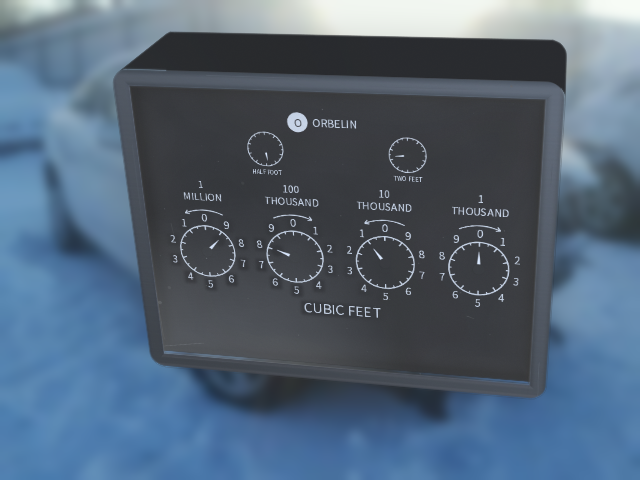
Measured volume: 881000 ft³
